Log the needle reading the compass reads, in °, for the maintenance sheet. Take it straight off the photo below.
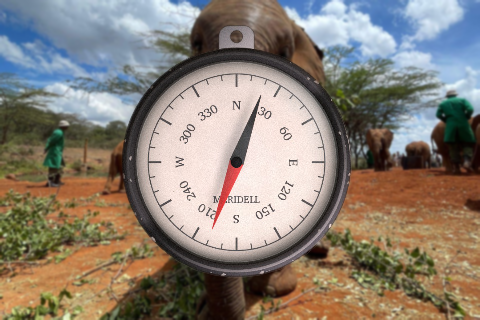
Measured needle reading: 200 °
